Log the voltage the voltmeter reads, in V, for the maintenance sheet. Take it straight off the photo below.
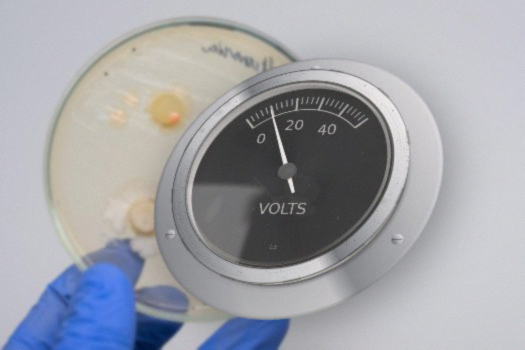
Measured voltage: 10 V
